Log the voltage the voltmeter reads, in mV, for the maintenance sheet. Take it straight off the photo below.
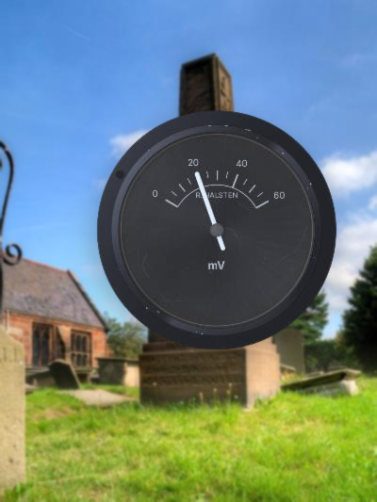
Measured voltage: 20 mV
